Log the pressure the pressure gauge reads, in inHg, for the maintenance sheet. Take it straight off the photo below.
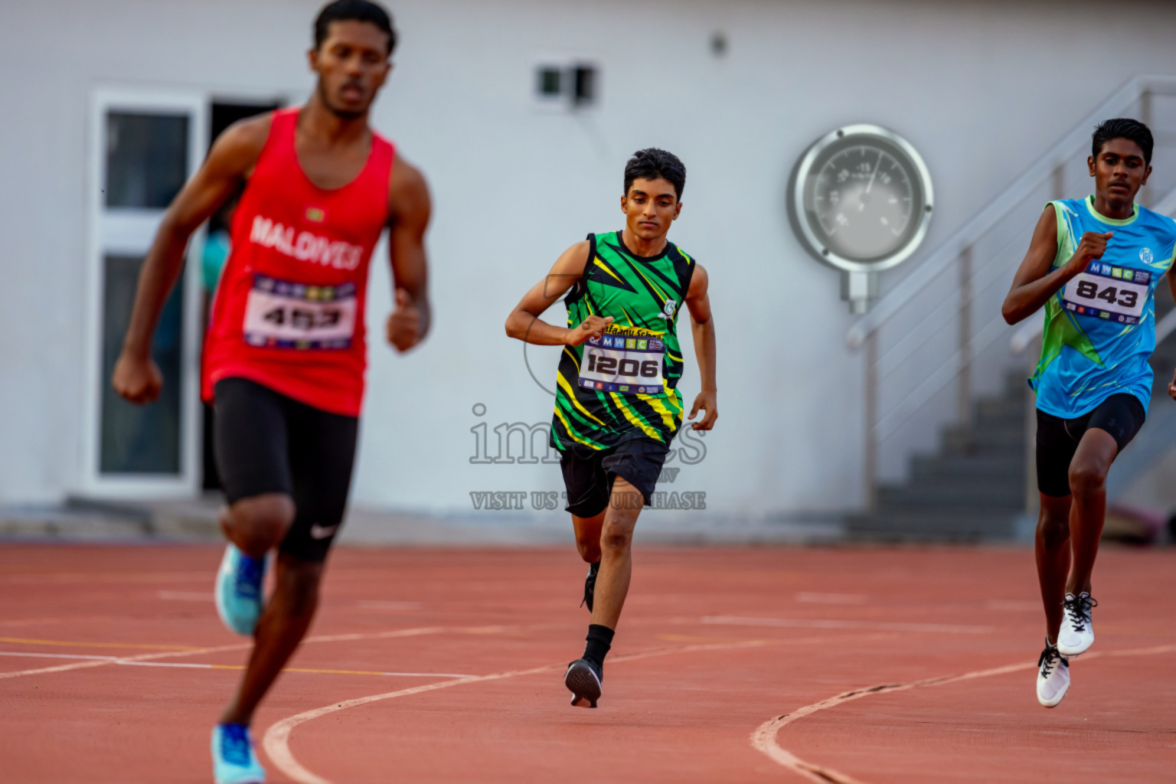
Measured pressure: -12.5 inHg
